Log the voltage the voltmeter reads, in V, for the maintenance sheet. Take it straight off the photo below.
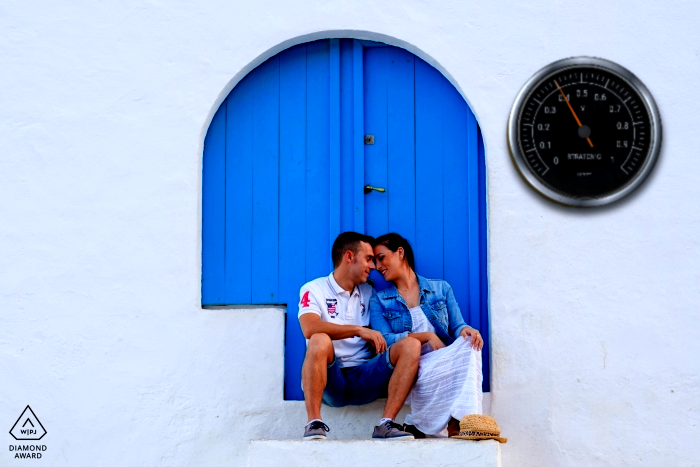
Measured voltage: 0.4 V
